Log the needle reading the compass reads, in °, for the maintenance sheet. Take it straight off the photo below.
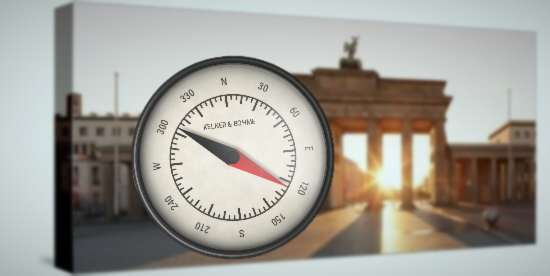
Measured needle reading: 125 °
